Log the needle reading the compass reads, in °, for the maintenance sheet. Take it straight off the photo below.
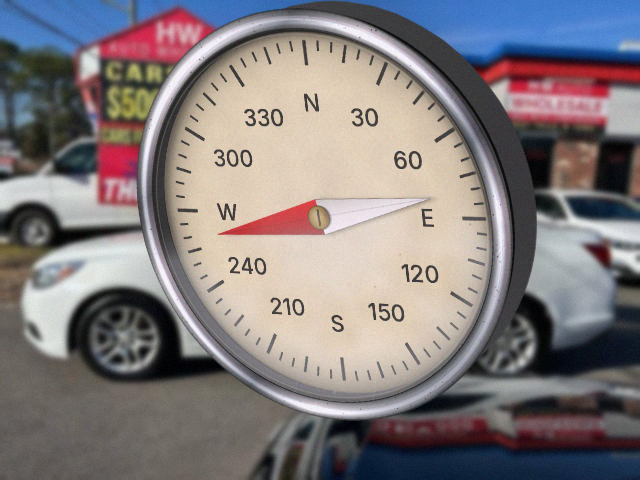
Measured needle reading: 260 °
